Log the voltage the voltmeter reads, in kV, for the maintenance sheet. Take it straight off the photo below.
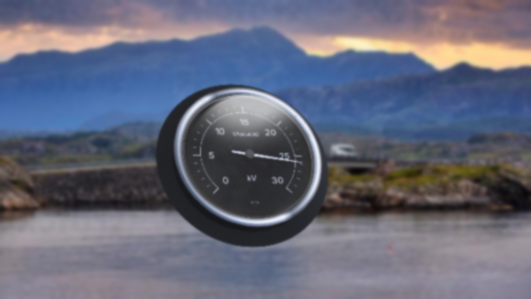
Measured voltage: 26 kV
